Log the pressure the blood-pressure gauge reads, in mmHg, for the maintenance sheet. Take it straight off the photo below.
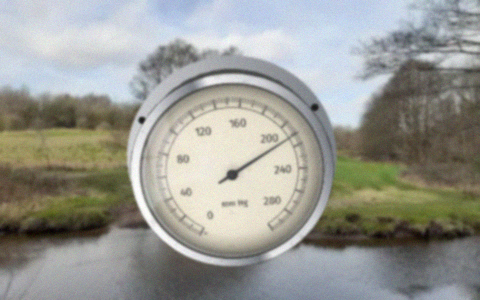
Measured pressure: 210 mmHg
